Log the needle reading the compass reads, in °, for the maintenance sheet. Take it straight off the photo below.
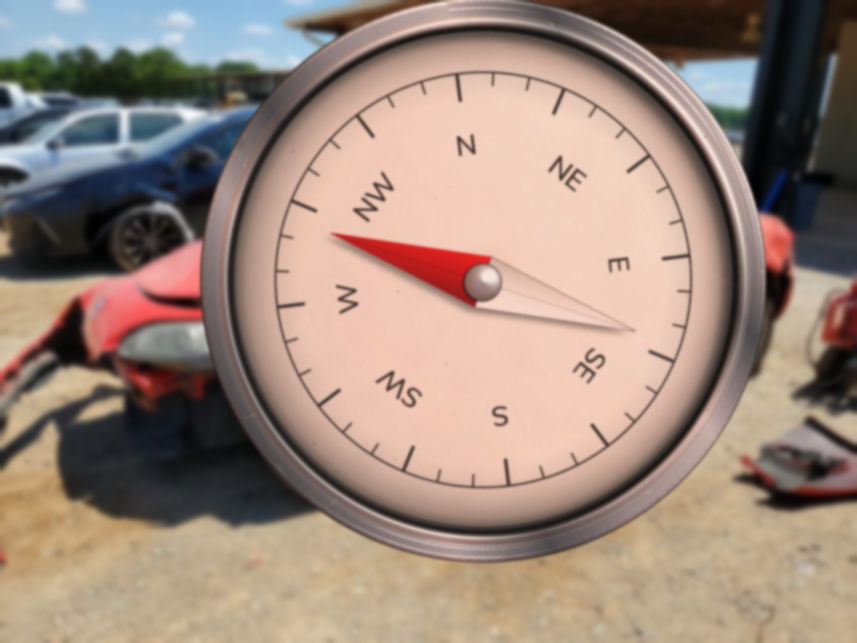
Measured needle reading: 295 °
